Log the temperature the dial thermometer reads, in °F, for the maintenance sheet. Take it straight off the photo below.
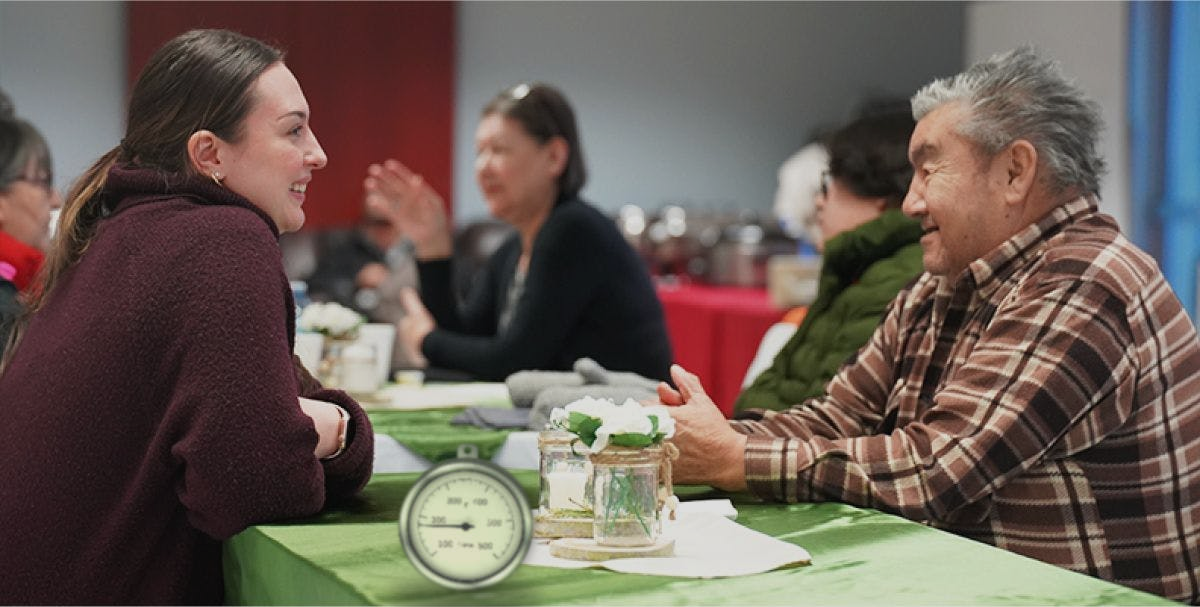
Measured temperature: 180 °F
